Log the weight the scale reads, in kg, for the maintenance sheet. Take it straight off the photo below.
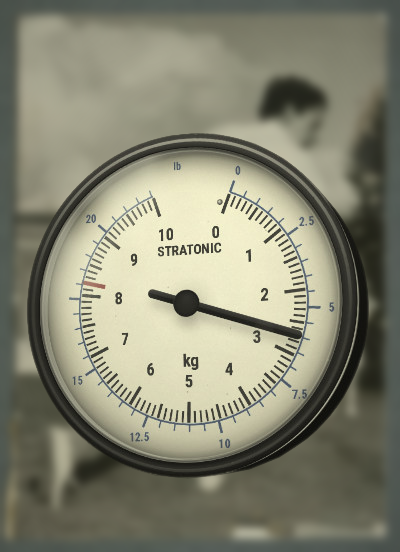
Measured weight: 2.7 kg
